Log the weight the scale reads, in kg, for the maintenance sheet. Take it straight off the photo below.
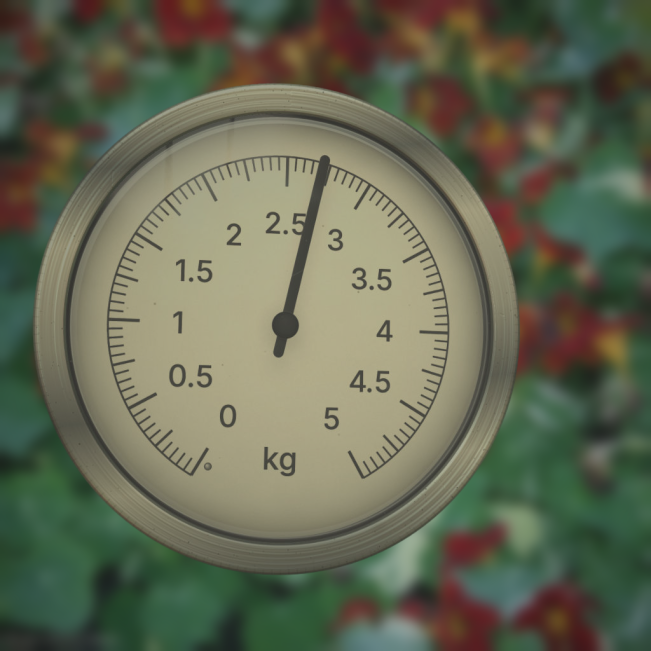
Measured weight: 2.7 kg
